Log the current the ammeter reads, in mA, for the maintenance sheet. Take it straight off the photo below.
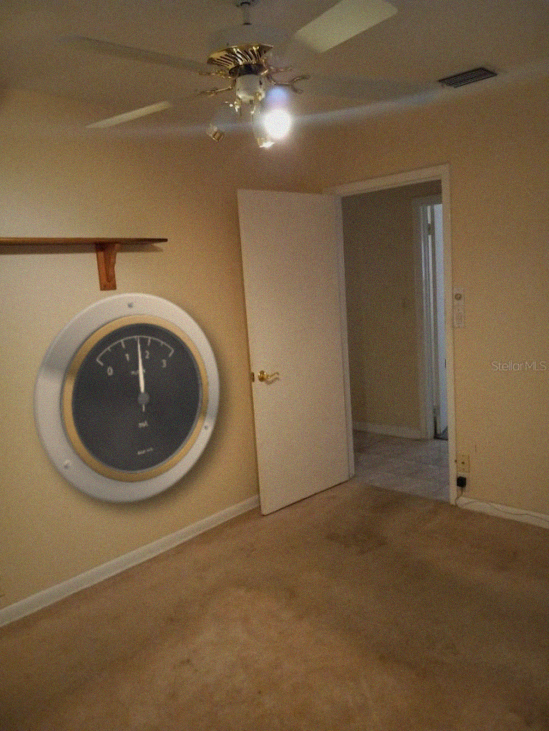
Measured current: 1.5 mA
